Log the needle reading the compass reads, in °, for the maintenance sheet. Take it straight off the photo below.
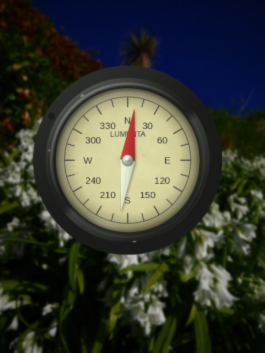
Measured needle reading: 7.5 °
